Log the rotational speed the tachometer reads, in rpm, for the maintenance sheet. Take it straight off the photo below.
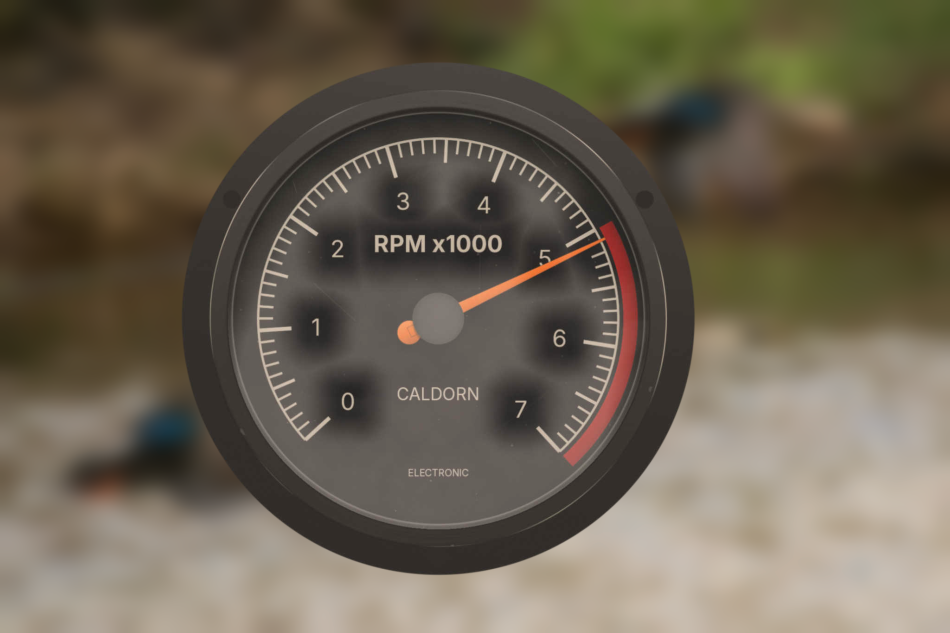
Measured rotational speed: 5100 rpm
